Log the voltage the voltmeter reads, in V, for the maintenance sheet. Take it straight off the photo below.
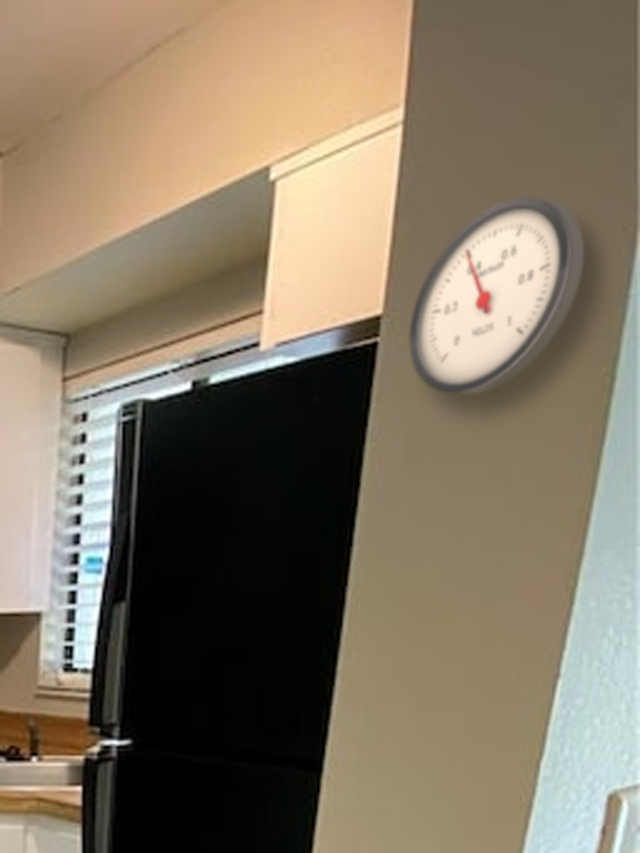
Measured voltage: 0.4 V
